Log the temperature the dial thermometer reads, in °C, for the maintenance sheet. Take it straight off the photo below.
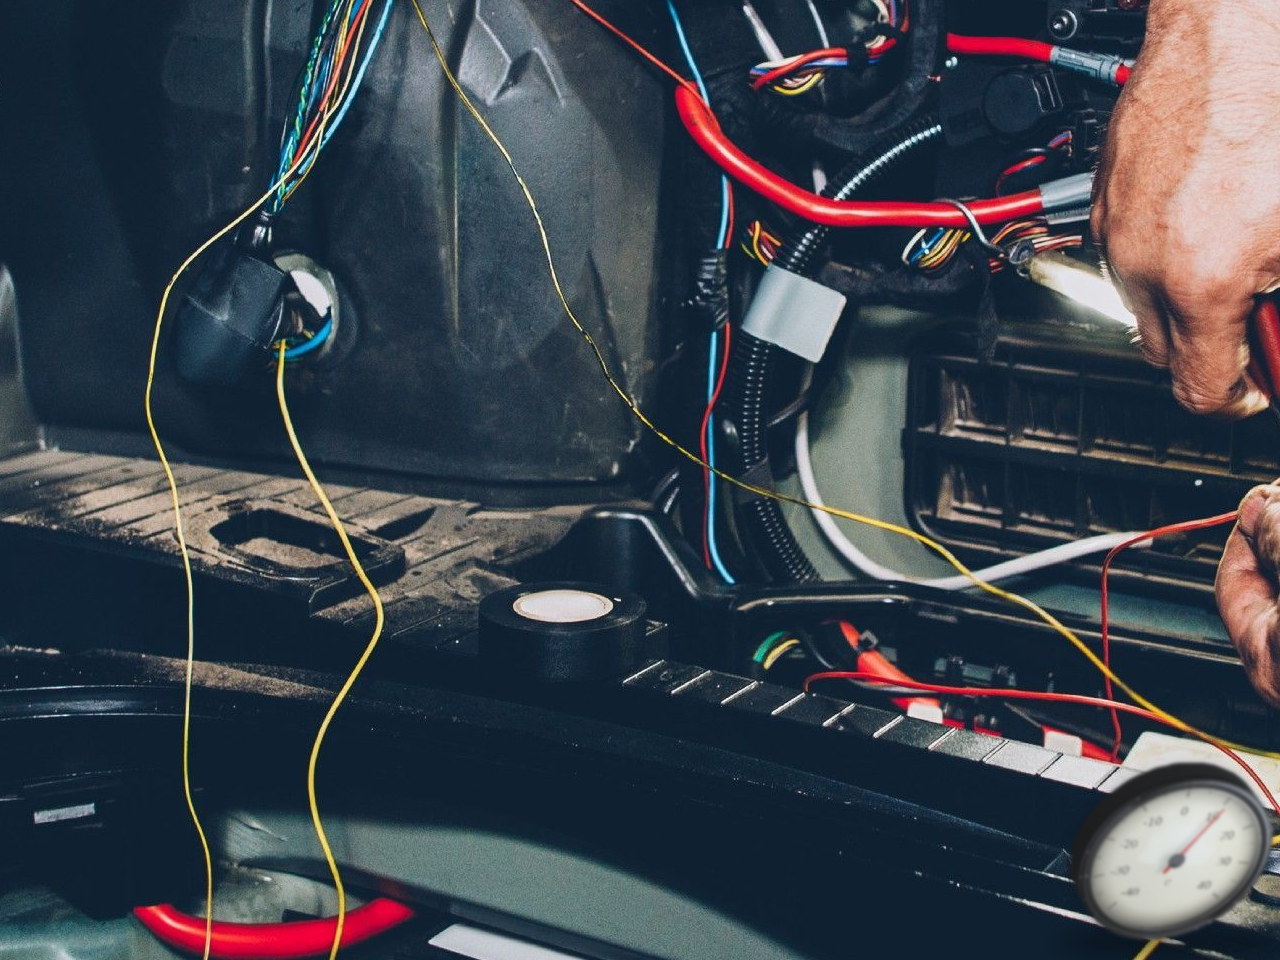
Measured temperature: 10 °C
